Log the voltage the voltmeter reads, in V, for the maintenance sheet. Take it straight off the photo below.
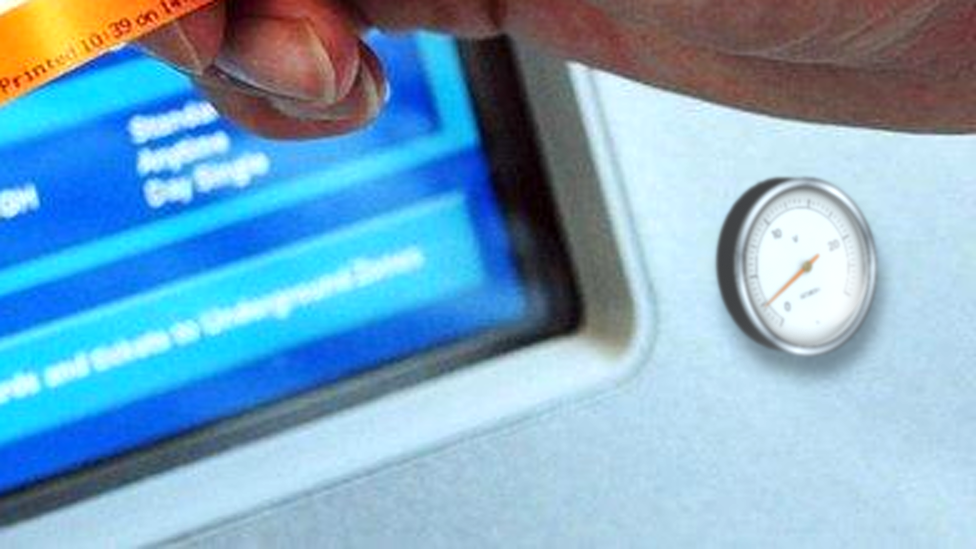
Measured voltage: 2.5 V
